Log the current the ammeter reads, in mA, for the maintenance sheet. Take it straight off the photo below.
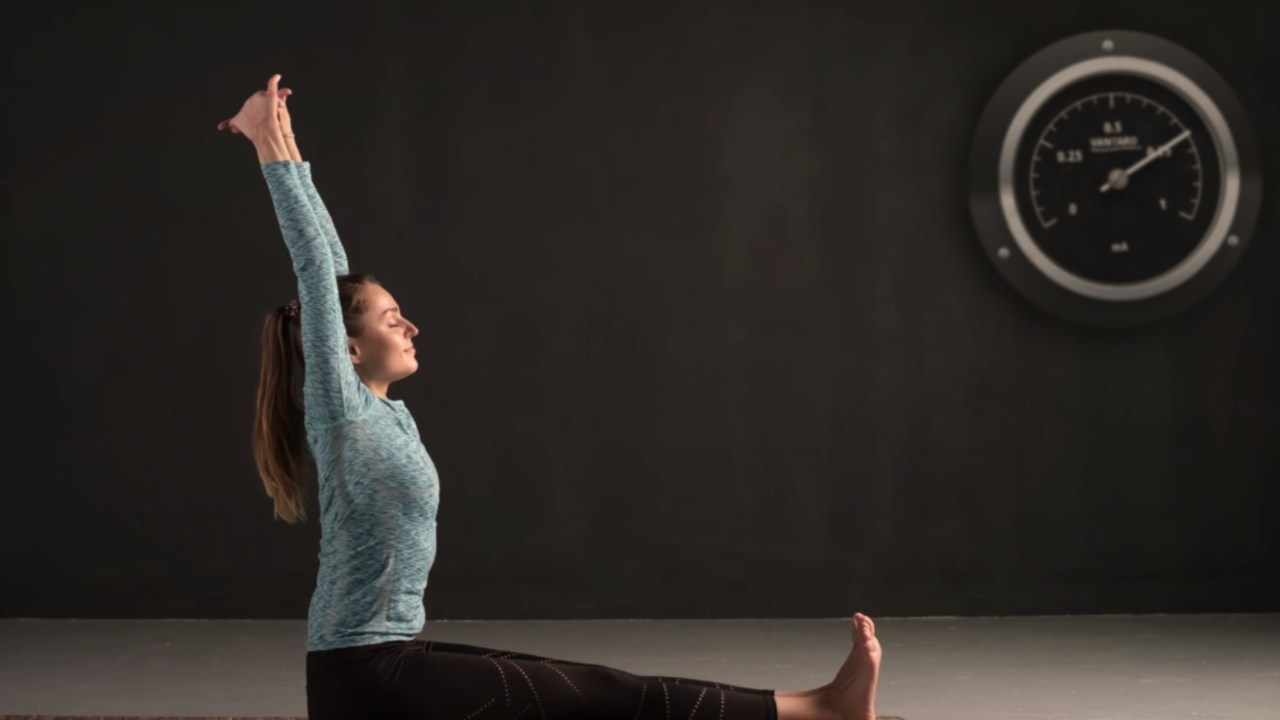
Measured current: 0.75 mA
